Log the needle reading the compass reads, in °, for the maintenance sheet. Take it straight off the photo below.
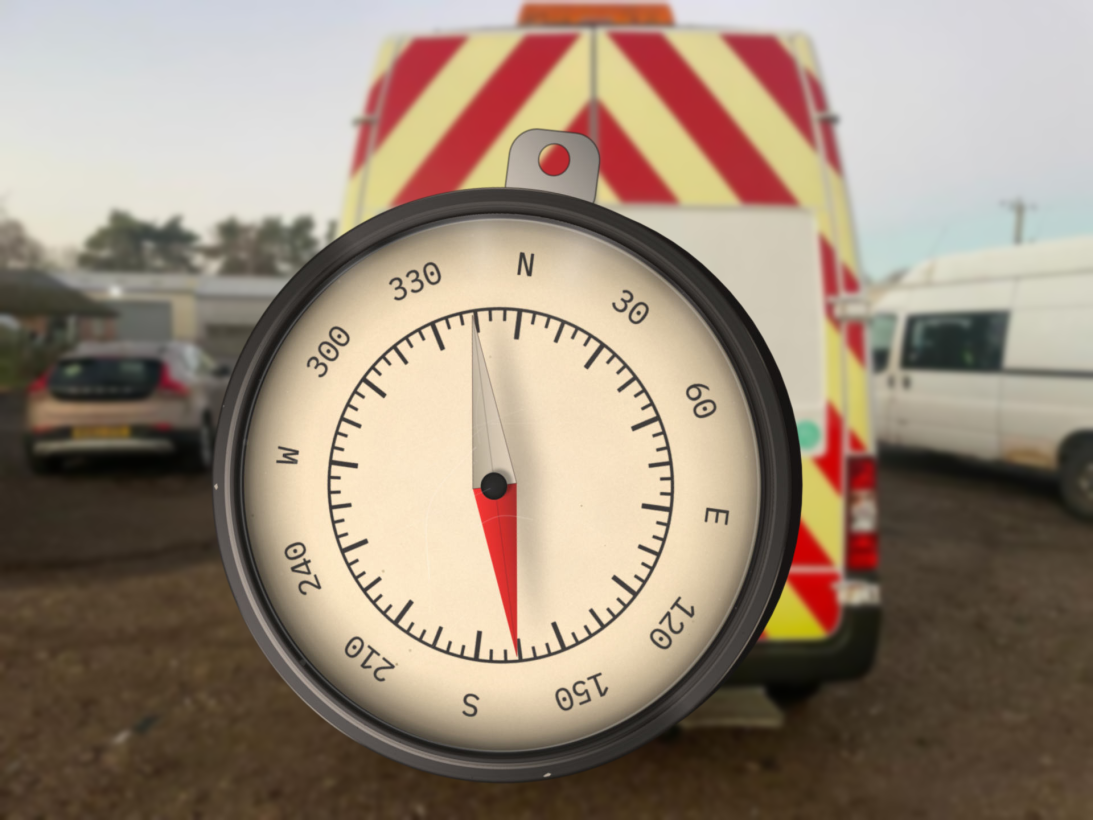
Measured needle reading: 165 °
